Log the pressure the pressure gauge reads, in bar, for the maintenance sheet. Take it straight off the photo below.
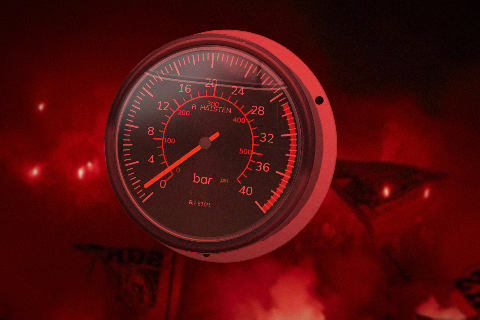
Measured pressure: 1 bar
